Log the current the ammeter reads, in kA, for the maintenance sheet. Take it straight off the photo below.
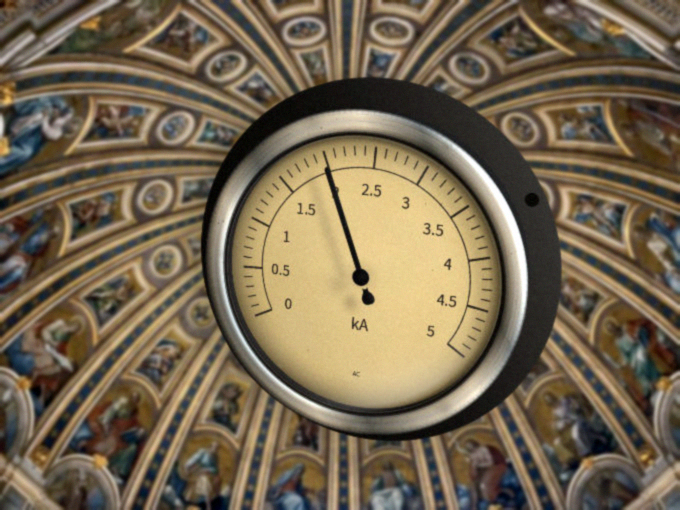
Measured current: 2 kA
